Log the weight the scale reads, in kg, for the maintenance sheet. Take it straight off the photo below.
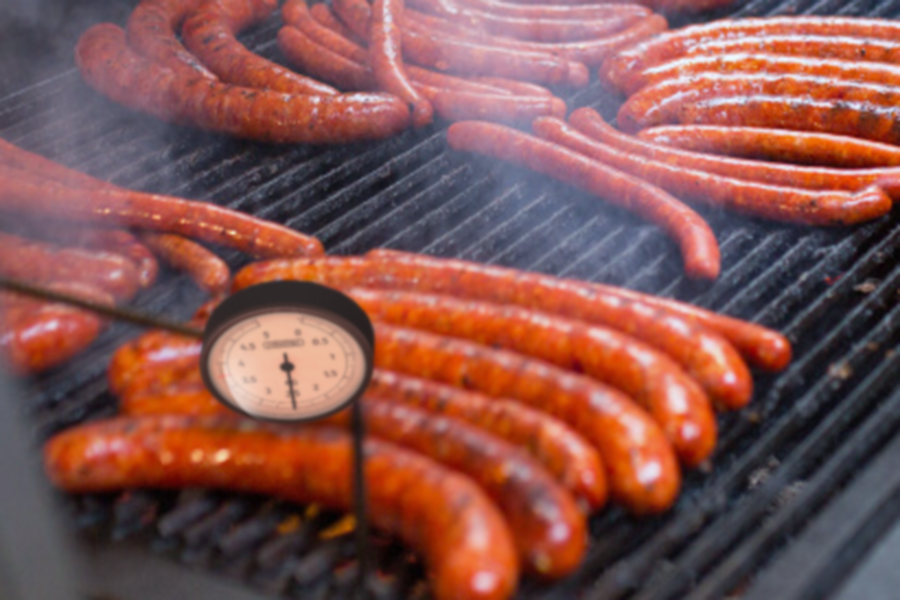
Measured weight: 2.5 kg
